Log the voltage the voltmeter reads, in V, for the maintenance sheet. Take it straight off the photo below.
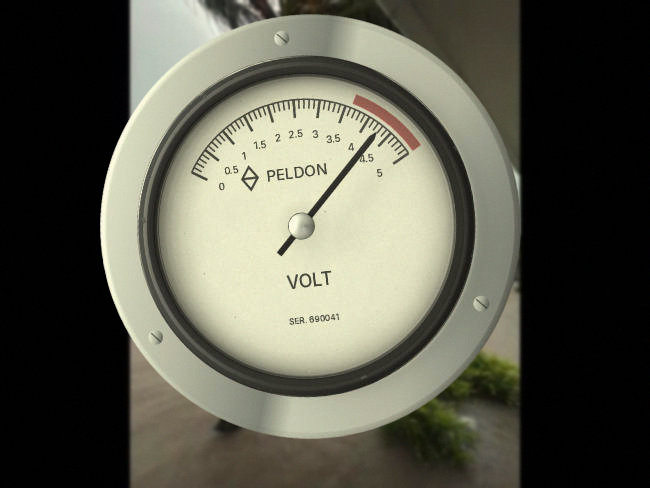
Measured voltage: 4.3 V
